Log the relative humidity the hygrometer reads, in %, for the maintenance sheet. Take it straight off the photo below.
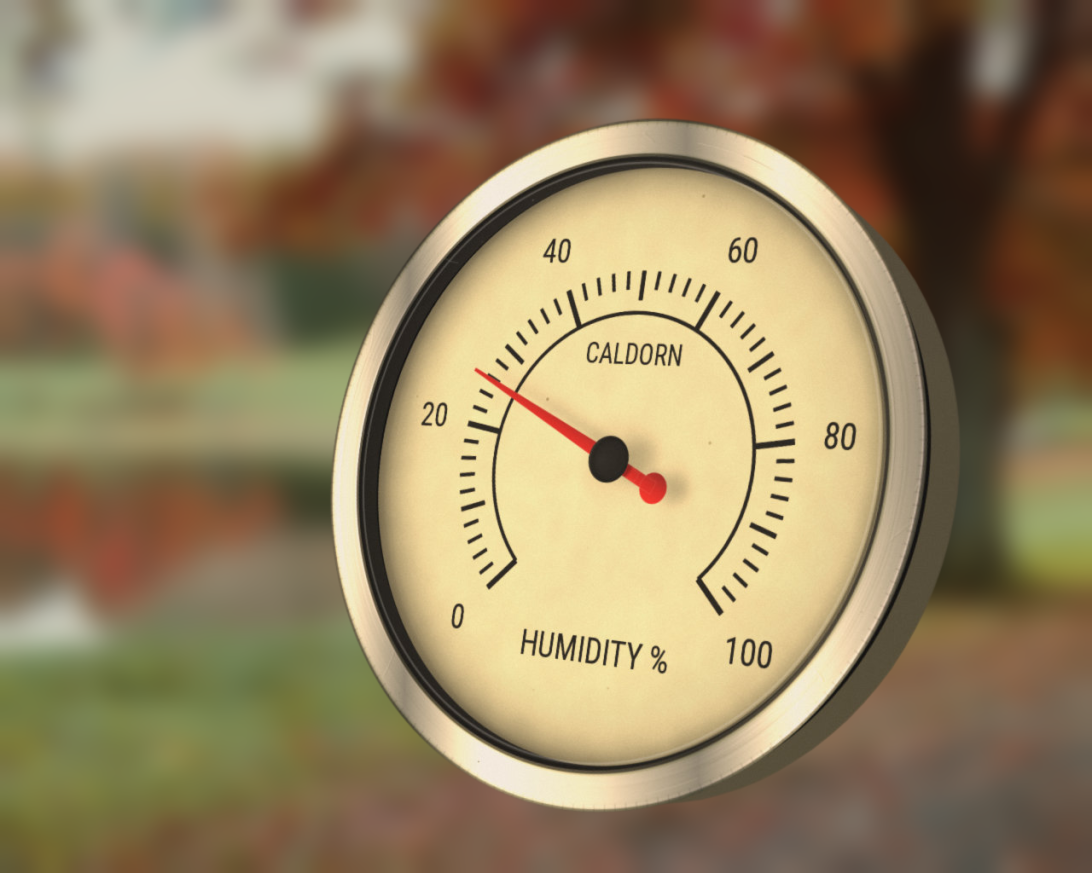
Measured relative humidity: 26 %
